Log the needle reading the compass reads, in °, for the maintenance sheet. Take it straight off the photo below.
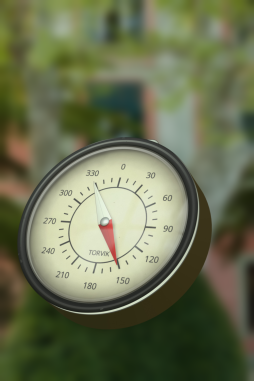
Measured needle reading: 150 °
